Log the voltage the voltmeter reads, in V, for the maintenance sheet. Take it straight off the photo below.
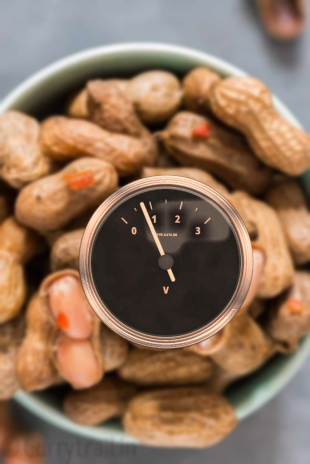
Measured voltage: 0.75 V
